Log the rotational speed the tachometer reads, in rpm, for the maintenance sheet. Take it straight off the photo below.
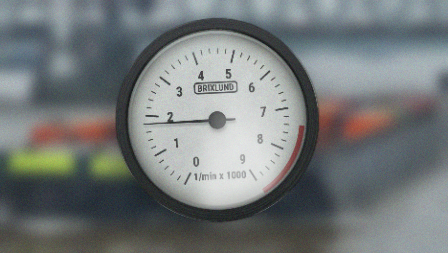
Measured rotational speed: 1800 rpm
